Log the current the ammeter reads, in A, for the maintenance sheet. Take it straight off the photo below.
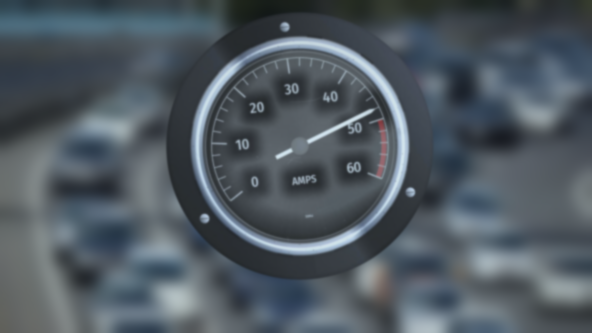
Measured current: 48 A
